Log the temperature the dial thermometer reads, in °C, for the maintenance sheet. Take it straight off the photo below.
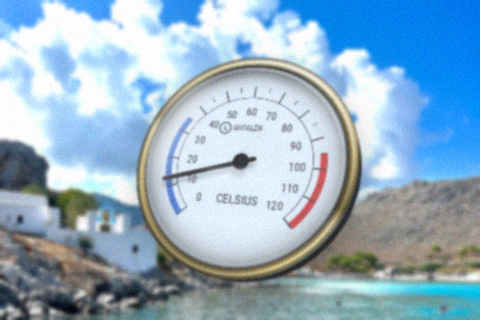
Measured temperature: 12.5 °C
